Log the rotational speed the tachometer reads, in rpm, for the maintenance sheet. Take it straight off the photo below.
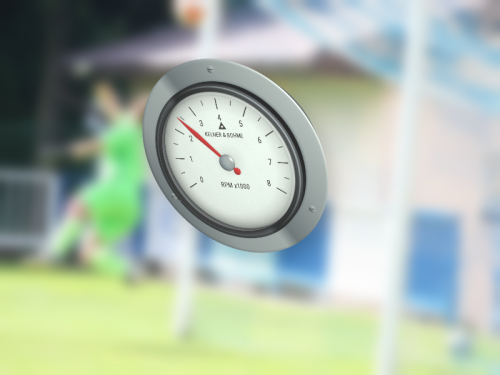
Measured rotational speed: 2500 rpm
